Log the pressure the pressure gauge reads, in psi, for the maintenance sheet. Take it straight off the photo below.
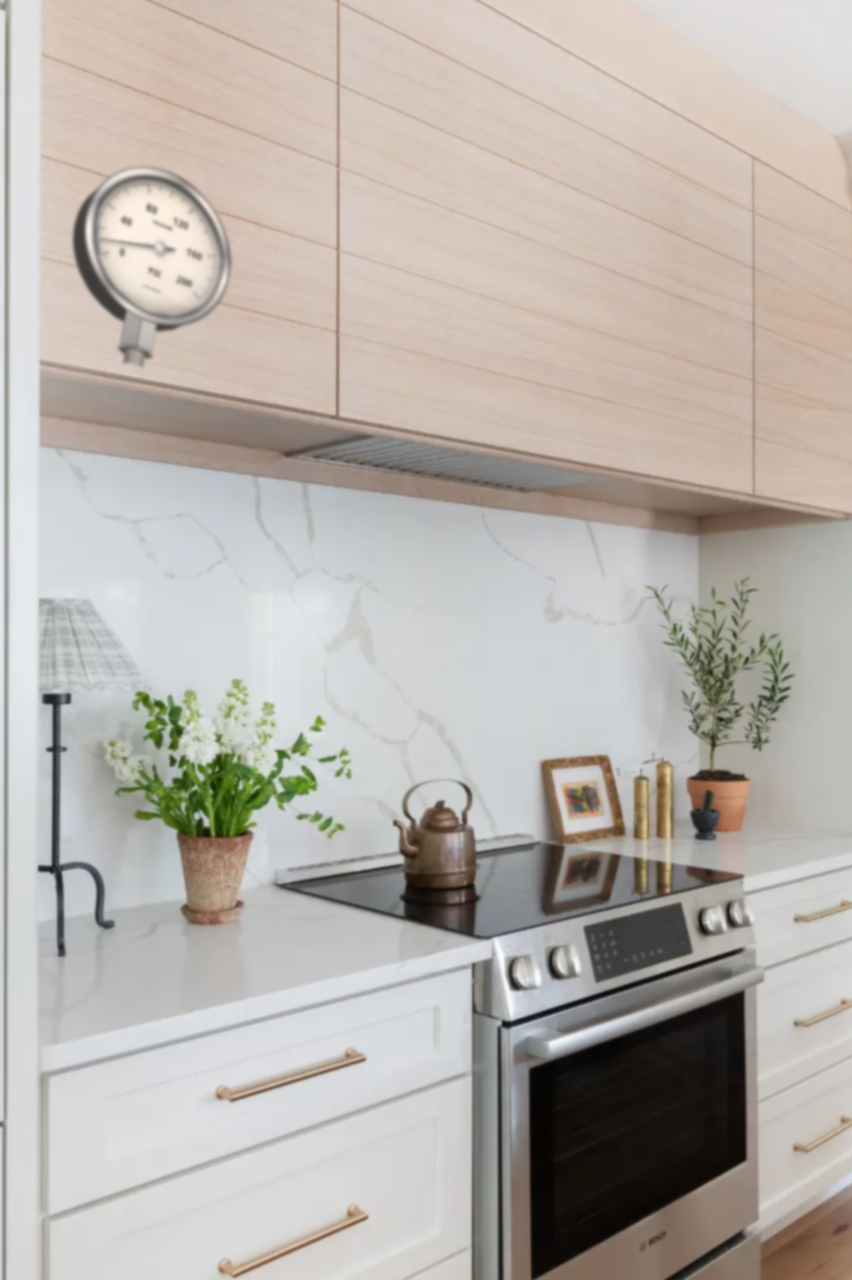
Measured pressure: 10 psi
